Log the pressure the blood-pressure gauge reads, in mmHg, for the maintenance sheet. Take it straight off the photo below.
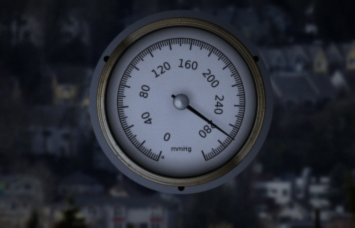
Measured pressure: 270 mmHg
